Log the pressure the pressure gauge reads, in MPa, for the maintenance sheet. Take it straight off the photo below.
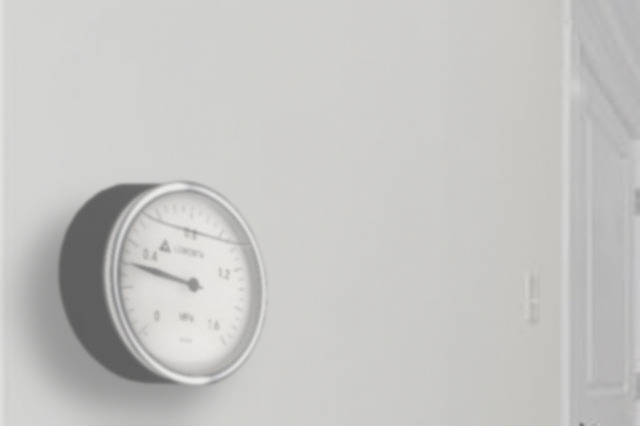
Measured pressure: 0.3 MPa
